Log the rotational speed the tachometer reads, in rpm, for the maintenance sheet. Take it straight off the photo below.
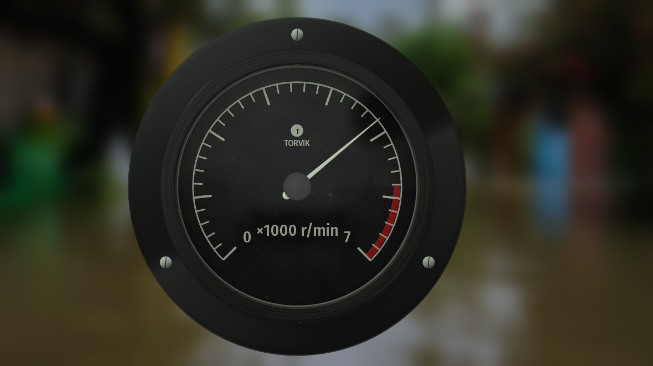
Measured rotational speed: 4800 rpm
